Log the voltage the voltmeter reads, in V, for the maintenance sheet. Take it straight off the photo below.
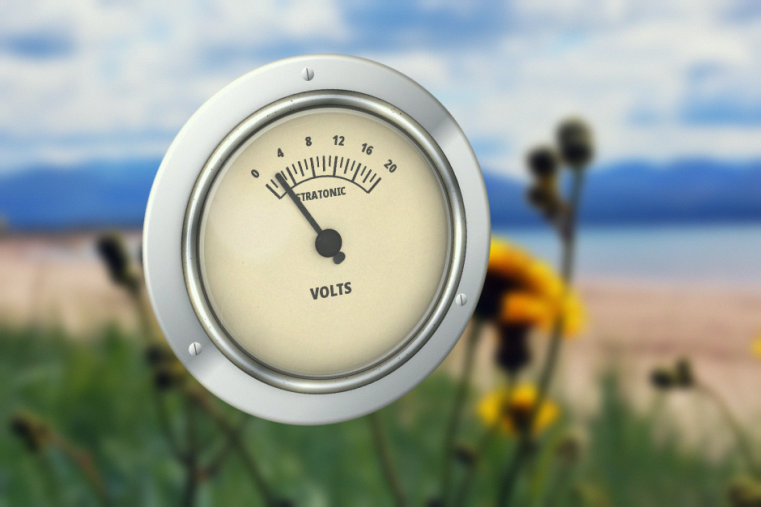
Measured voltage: 2 V
